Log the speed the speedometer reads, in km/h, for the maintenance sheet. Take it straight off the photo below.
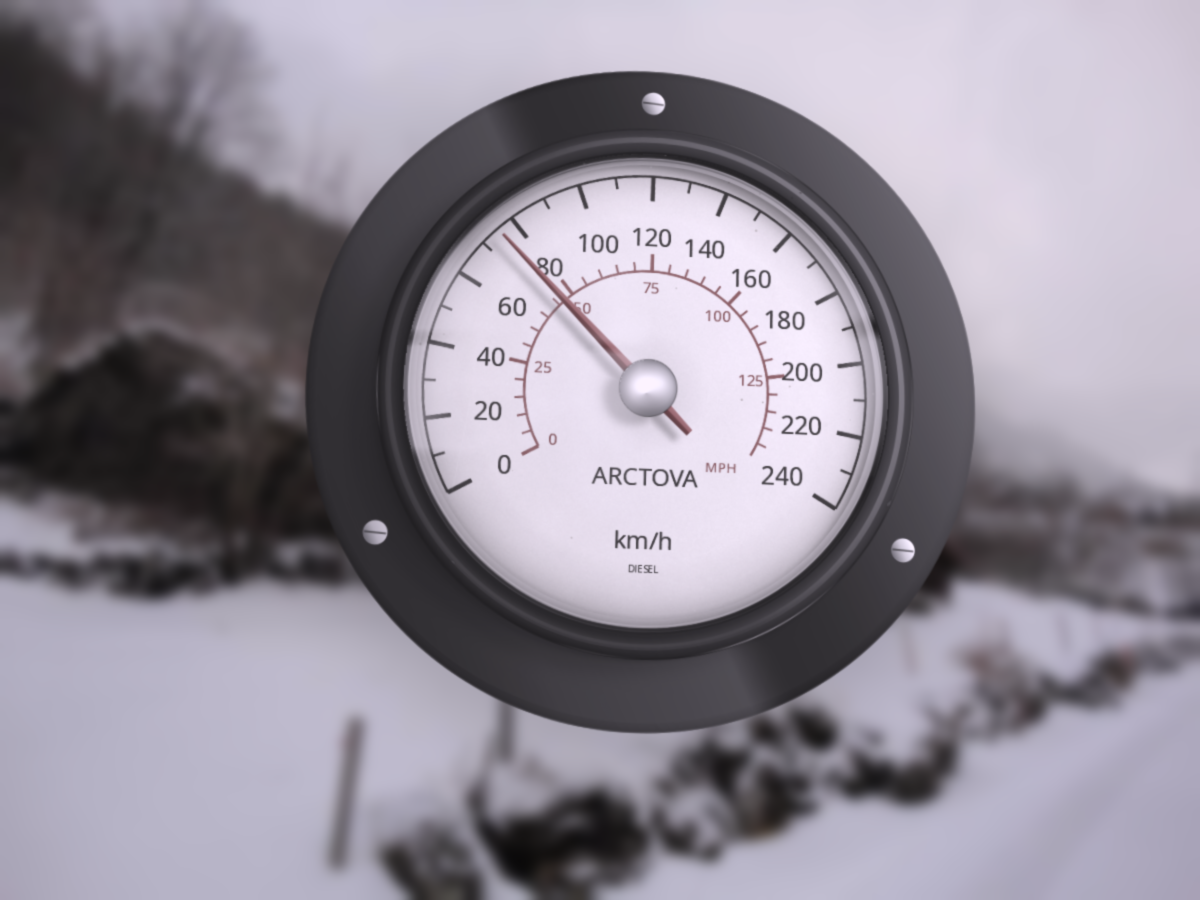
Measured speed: 75 km/h
